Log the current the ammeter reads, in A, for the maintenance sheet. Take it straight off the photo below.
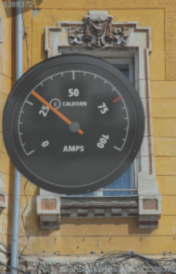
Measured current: 30 A
